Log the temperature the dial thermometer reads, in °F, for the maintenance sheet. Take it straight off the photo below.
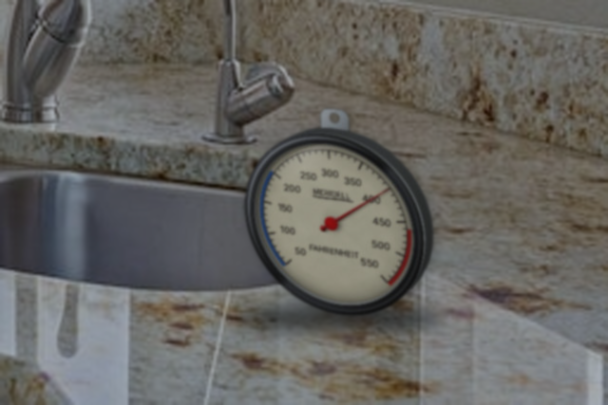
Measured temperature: 400 °F
